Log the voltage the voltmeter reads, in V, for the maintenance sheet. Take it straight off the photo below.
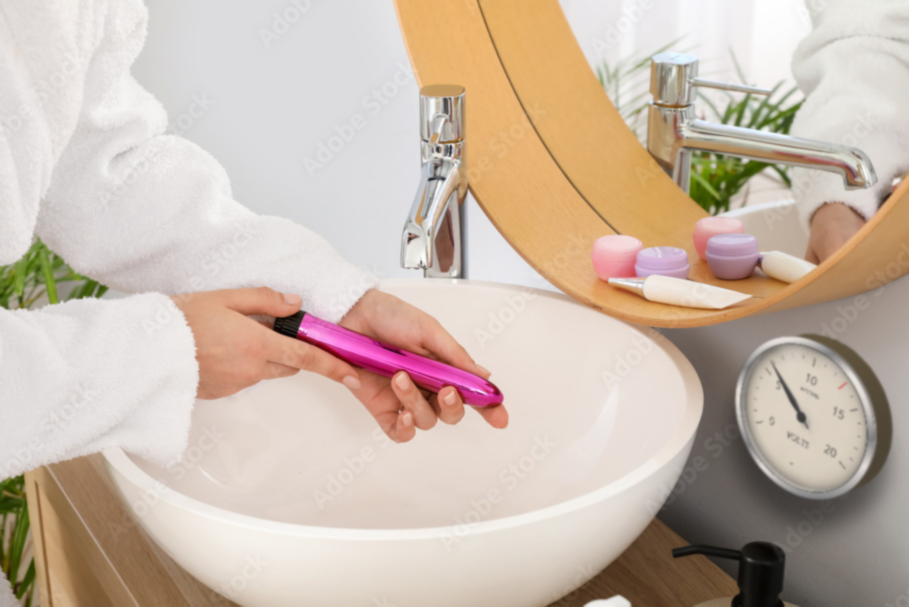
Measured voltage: 6 V
